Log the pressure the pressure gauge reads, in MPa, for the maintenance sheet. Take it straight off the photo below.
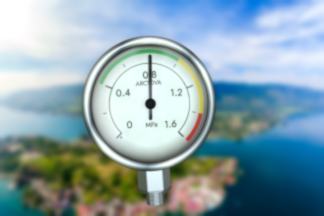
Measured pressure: 0.8 MPa
